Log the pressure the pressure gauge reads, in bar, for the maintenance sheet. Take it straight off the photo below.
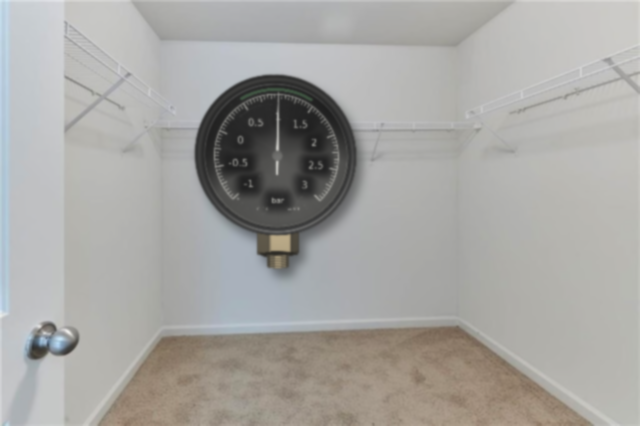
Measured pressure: 1 bar
